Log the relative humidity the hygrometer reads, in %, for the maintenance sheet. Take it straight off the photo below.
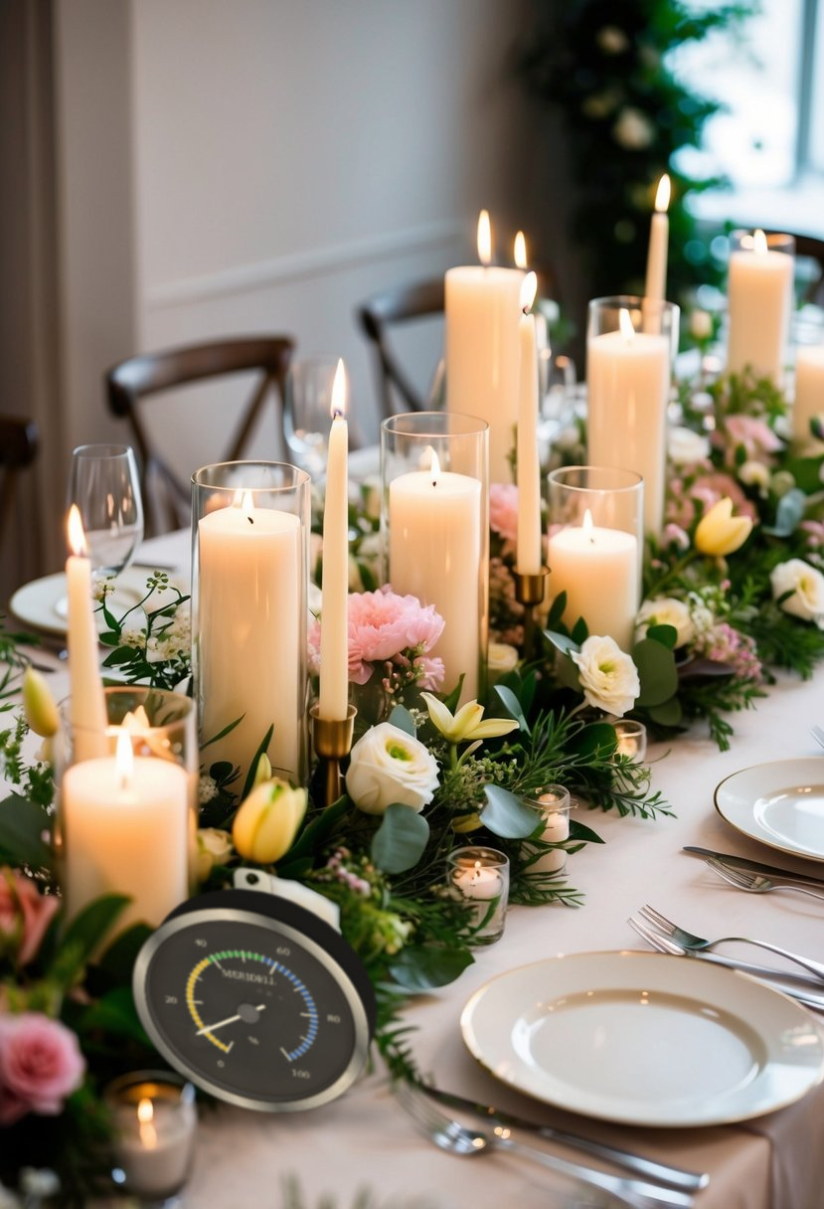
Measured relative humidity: 10 %
